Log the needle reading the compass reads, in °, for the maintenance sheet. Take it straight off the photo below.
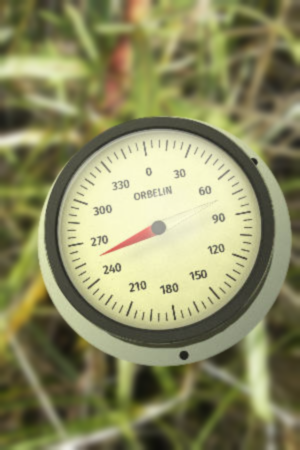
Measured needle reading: 255 °
